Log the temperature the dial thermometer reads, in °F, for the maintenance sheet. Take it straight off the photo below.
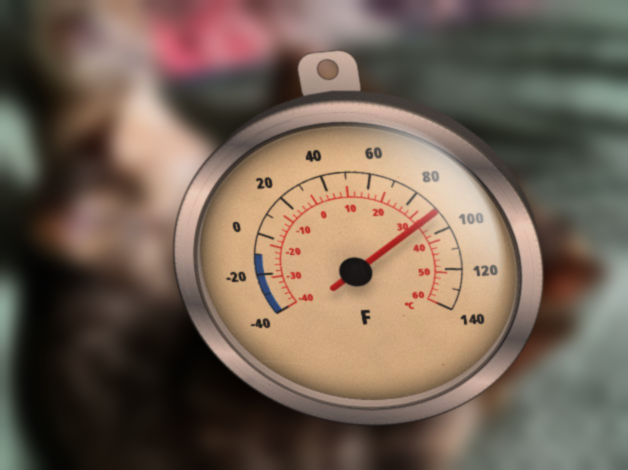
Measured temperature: 90 °F
